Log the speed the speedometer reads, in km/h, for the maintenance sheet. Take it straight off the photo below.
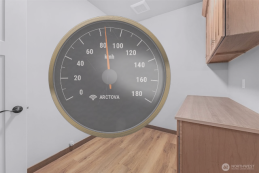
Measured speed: 85 km/h
